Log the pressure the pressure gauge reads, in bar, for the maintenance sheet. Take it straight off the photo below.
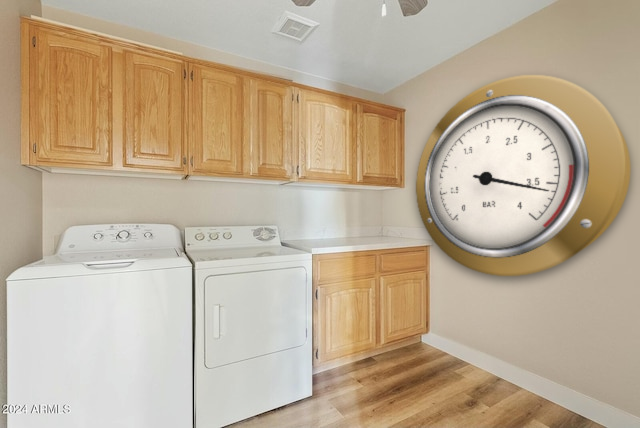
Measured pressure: 3.6 bar
